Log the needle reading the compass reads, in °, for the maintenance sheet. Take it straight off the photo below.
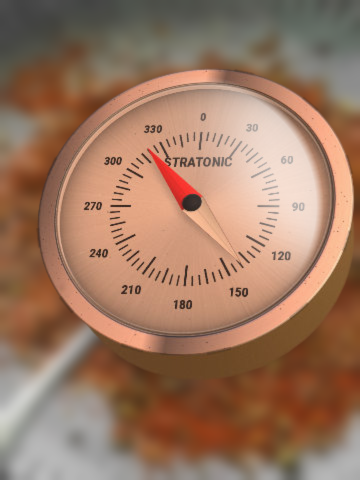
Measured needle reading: 320 °
